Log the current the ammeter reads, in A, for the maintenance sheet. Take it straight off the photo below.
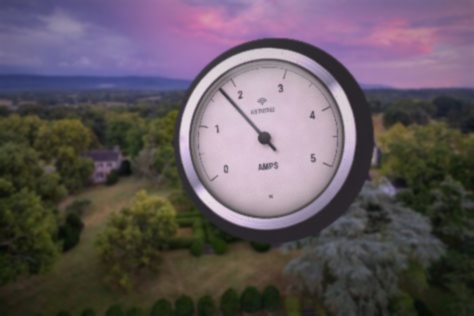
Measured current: 1.75 A
